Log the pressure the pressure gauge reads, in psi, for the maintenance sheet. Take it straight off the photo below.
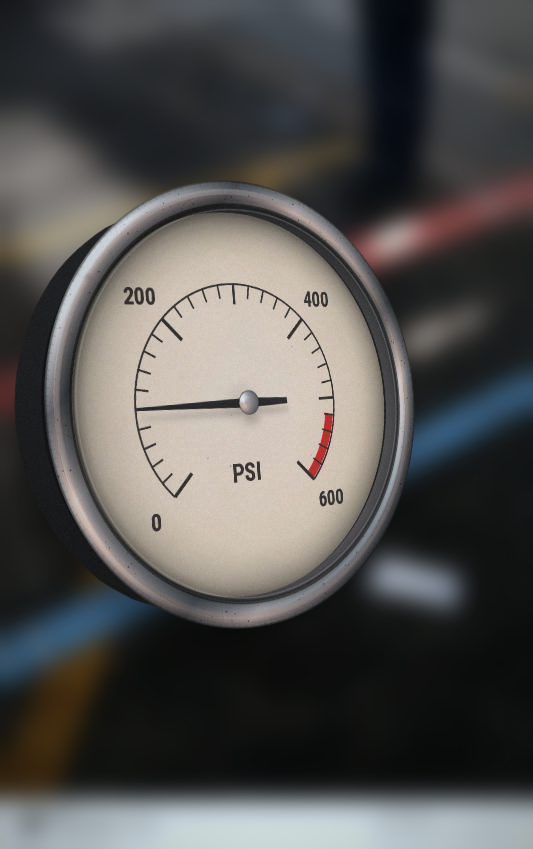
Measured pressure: 100 psi
